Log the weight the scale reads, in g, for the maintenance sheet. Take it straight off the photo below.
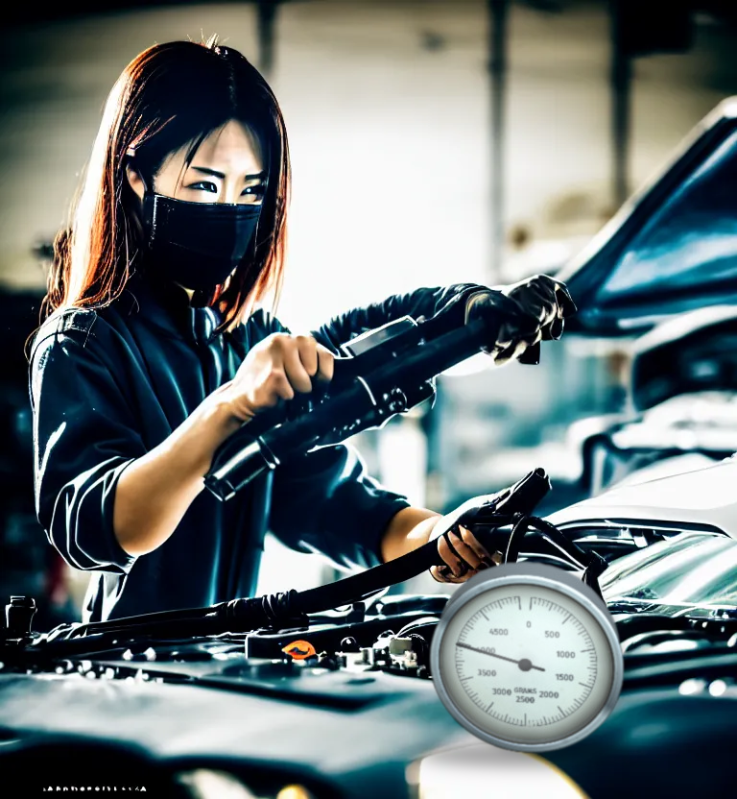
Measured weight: 4000 g
